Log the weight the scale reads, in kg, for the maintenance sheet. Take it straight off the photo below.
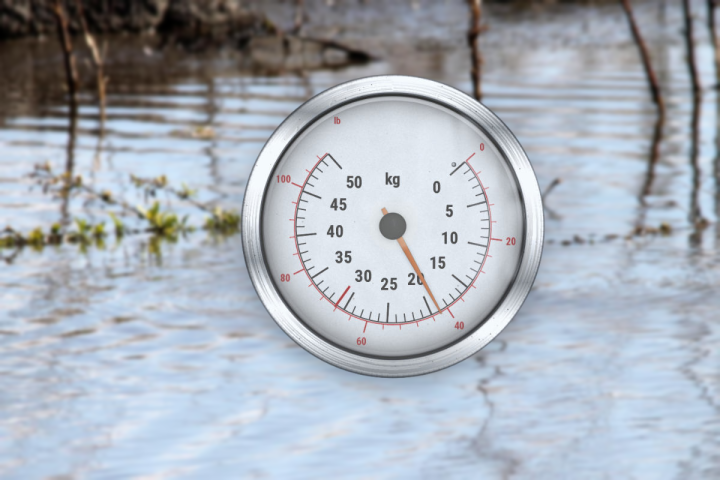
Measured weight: 19 kg
